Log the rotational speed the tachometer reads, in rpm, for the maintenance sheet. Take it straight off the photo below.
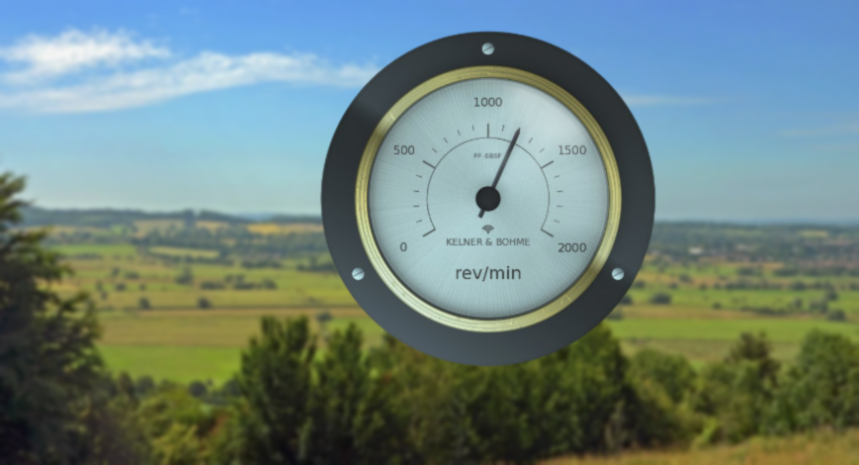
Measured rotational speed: 1200 rpm
